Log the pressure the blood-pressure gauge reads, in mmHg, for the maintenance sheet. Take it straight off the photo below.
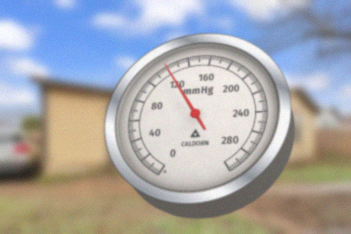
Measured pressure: 120 mmHg
